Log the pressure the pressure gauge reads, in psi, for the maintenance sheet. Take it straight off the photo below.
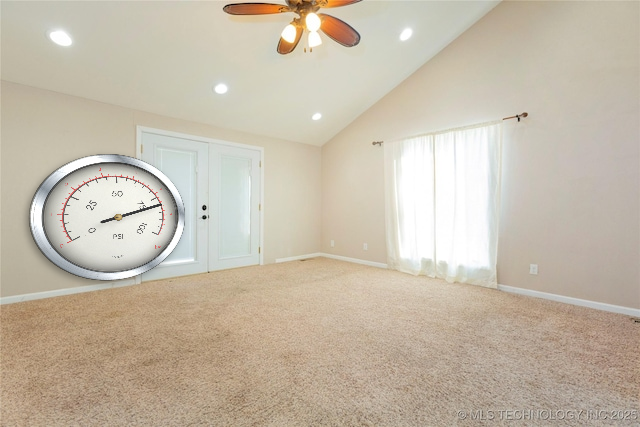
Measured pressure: 80 psi
